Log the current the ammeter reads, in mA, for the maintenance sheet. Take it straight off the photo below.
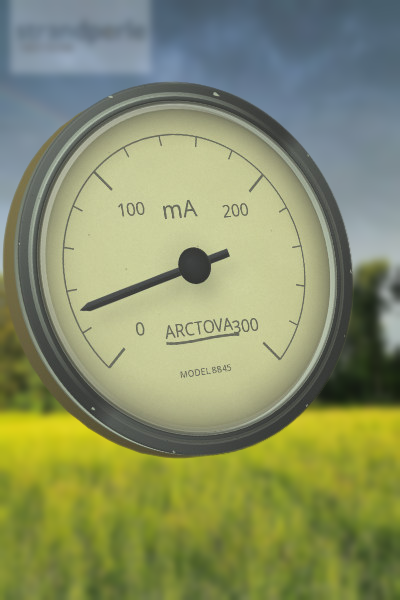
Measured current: 30 mA
